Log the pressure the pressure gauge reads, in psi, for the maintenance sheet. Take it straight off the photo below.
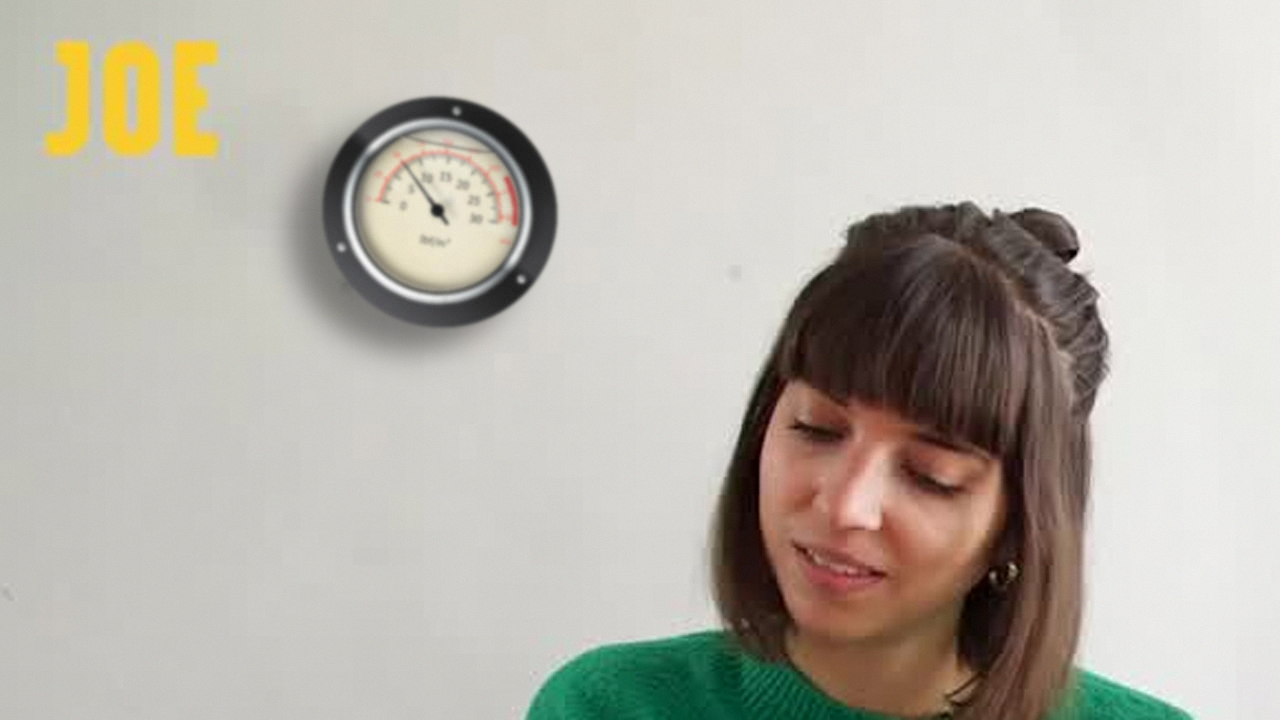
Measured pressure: 7.5 psi
